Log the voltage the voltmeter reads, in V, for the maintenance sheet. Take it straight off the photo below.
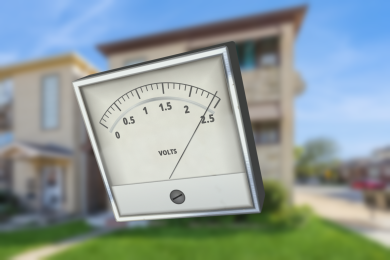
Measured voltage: 2.4 V
